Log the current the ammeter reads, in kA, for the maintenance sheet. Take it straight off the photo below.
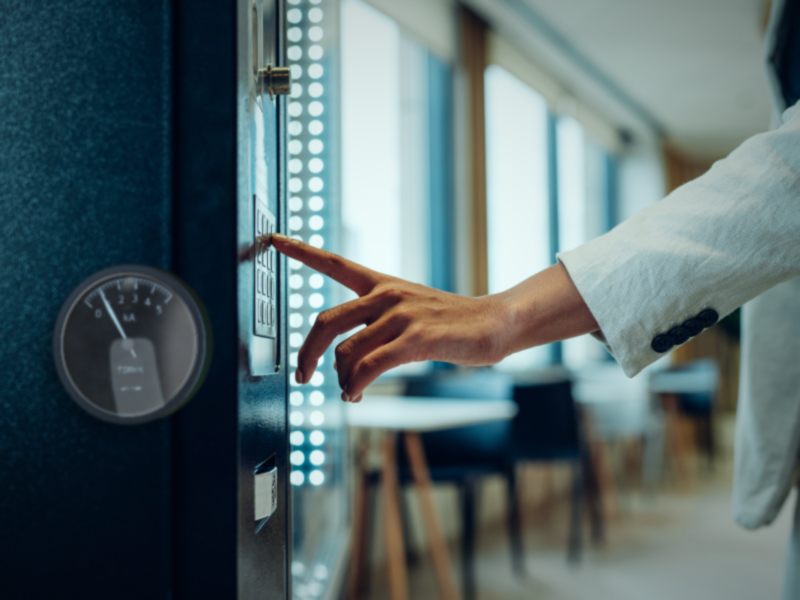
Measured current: 1 kA
